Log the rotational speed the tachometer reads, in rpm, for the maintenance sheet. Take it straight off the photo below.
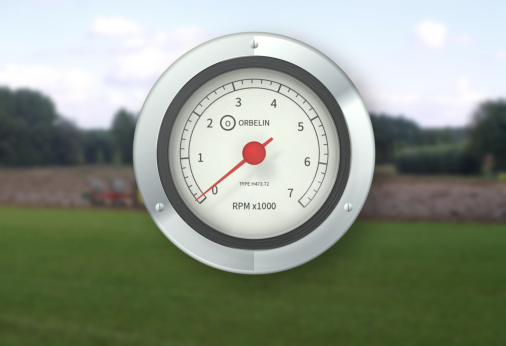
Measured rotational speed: 100 rpm
